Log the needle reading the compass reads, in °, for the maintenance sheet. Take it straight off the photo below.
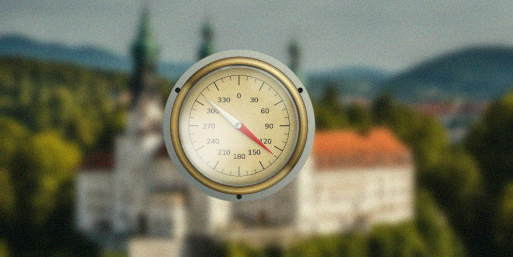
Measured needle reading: 130 °
